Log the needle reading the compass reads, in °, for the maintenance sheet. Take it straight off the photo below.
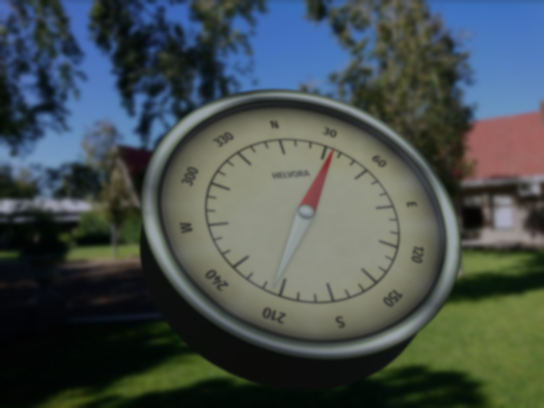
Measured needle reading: 35 °
